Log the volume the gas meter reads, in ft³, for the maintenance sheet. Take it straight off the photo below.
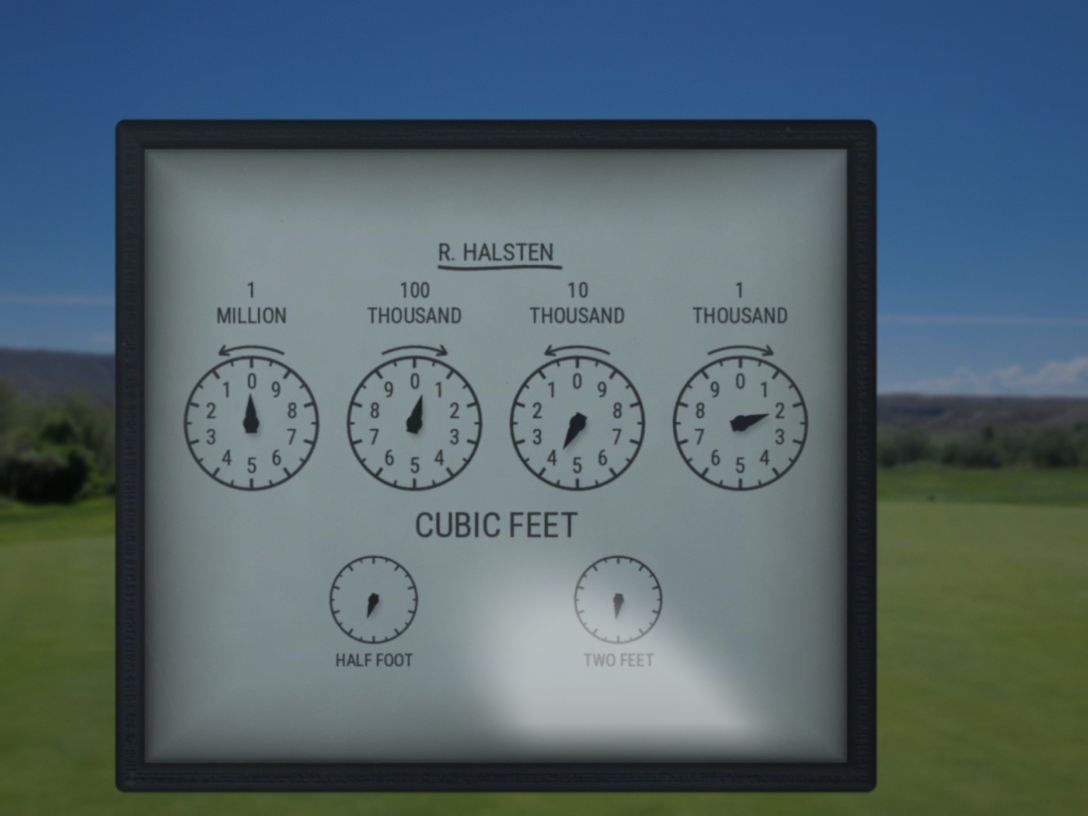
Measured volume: 4200 ft³
